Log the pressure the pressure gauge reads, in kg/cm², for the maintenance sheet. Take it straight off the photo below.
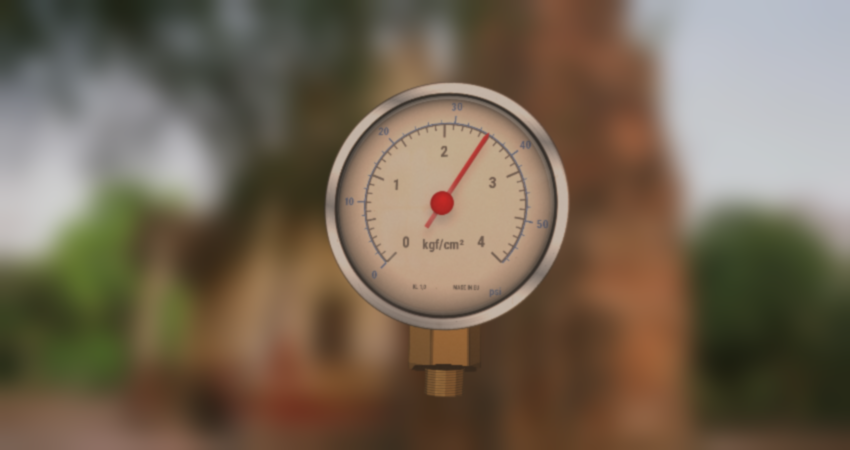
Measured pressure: 2.5 kg/cm²
